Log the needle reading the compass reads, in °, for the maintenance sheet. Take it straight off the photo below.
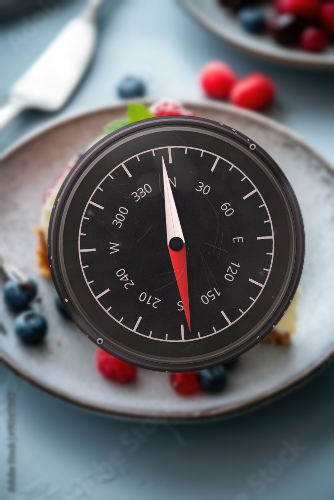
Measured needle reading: 175 °
